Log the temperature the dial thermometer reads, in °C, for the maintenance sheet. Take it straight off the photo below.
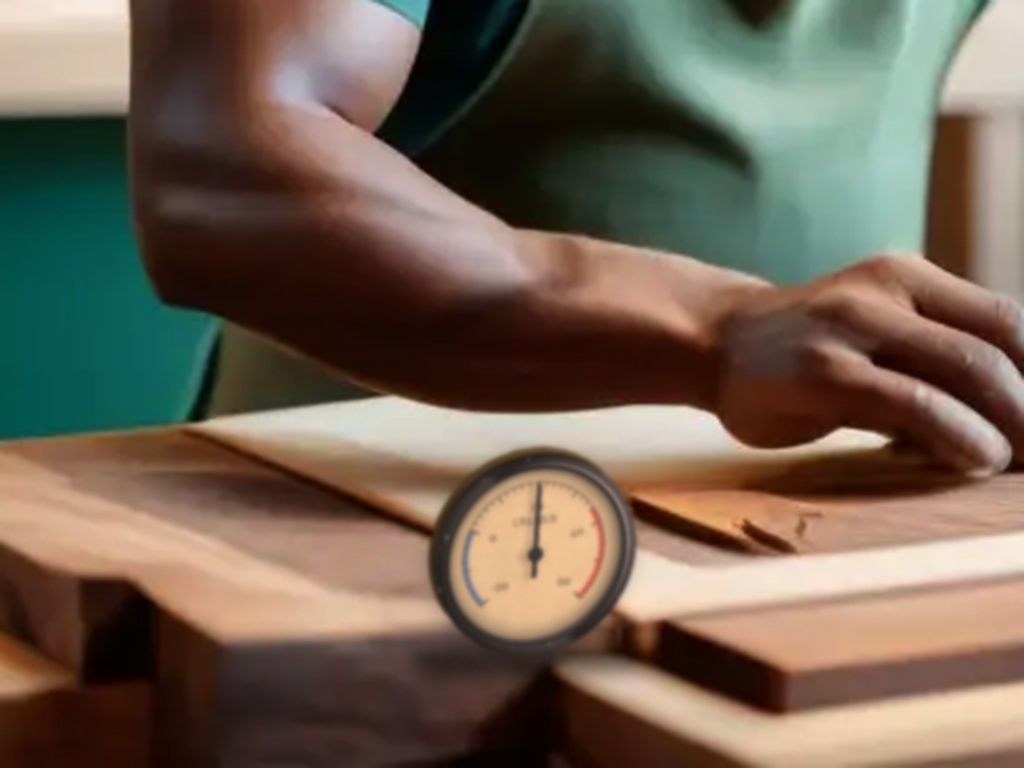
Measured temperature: 20 °C
